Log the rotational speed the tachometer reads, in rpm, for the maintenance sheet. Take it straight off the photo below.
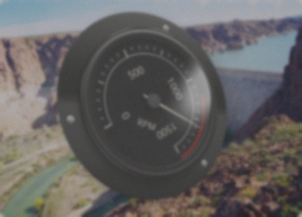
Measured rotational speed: 1300 rpm
